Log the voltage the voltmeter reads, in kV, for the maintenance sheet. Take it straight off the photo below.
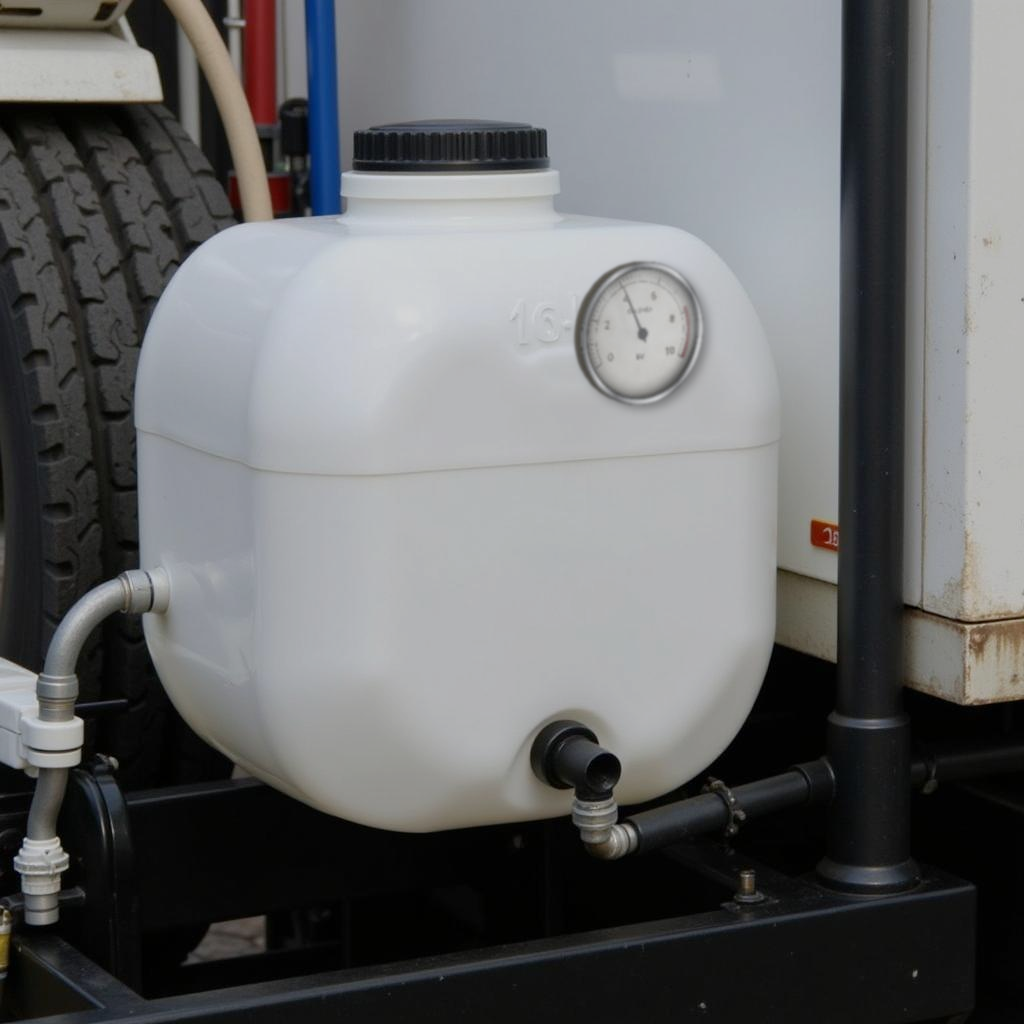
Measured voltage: 4 kV
